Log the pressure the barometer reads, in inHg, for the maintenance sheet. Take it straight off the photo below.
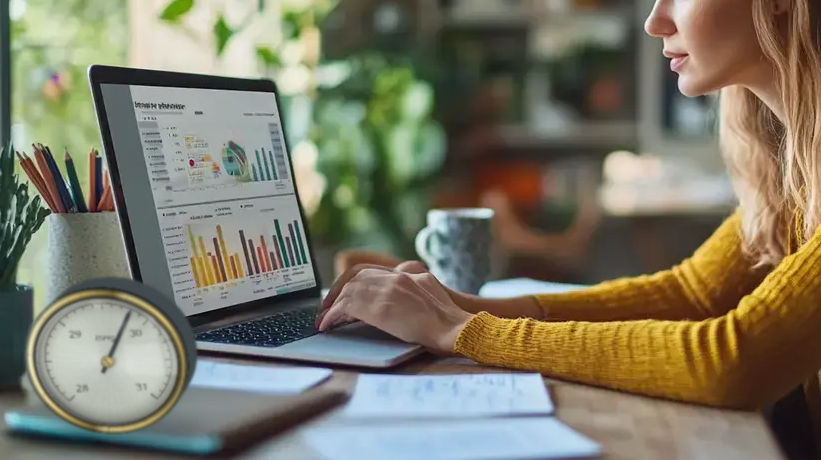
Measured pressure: 29.8 inHg
